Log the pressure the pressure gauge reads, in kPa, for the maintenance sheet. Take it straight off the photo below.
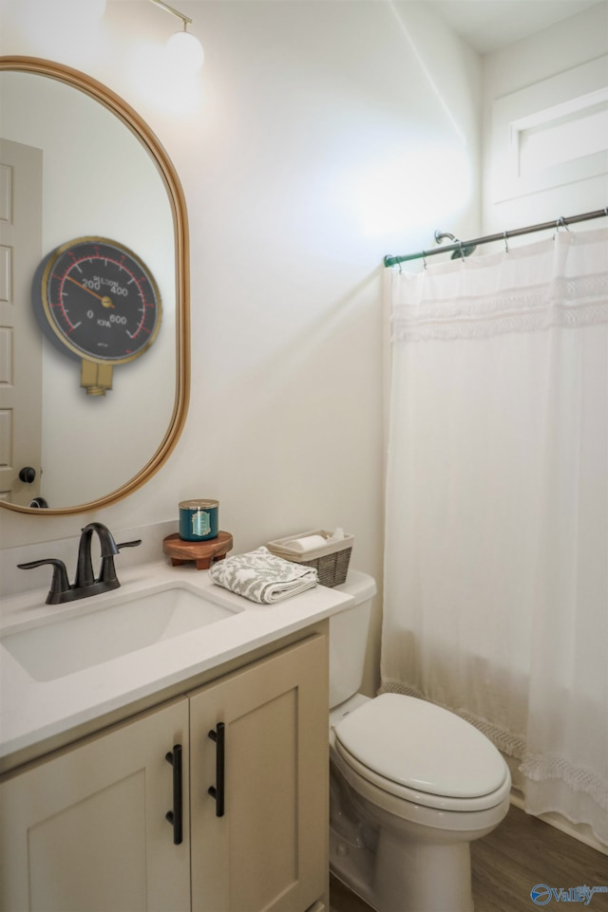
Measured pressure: 150 kPa
